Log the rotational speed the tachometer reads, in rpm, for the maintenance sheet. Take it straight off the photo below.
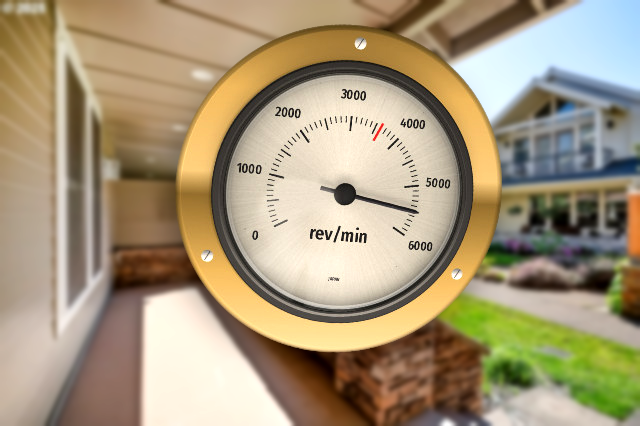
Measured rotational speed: 5500 rpm
